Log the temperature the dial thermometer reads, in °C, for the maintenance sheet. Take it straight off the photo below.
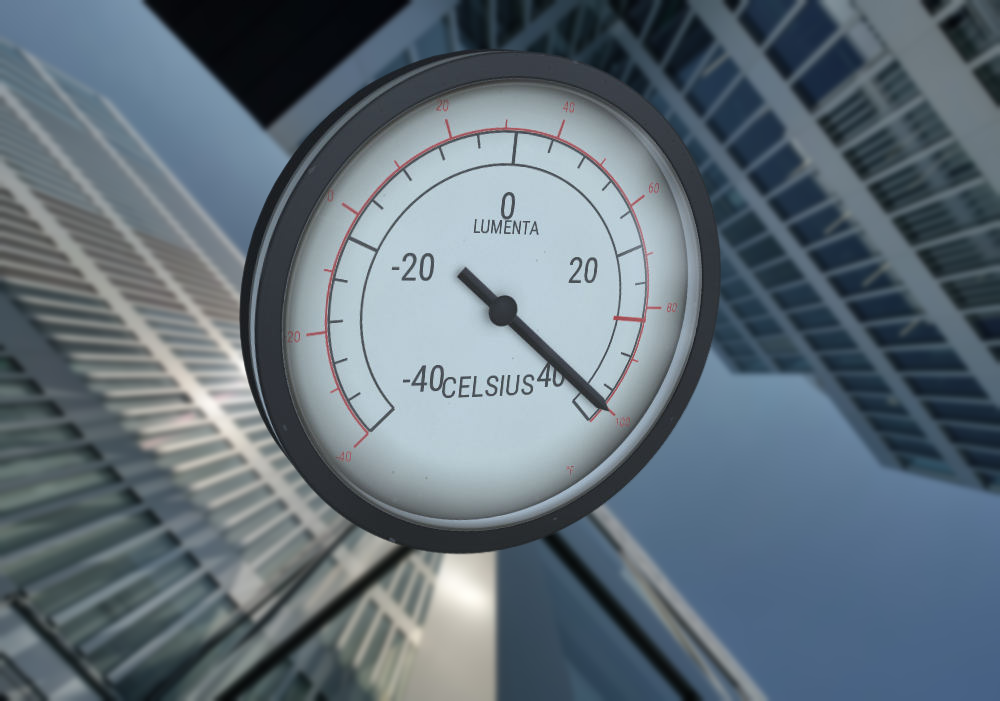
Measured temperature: 38 °C
